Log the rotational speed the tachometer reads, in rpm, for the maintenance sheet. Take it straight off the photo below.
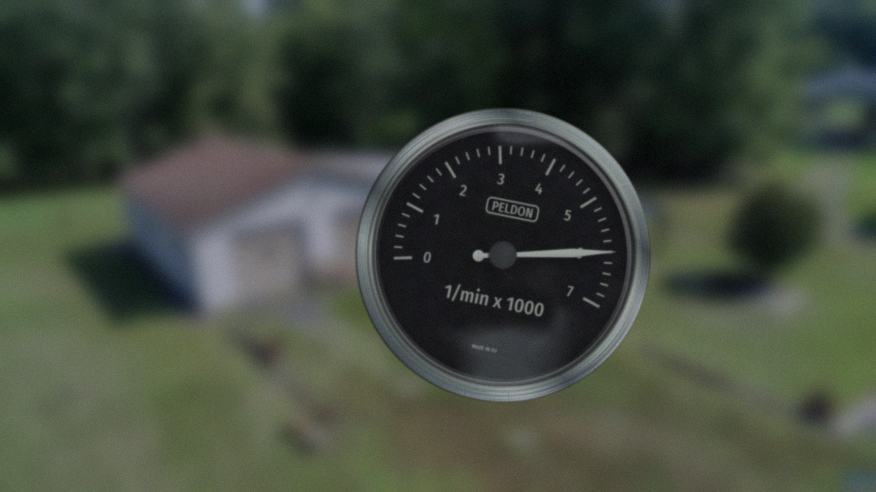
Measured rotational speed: 6000 rpm
